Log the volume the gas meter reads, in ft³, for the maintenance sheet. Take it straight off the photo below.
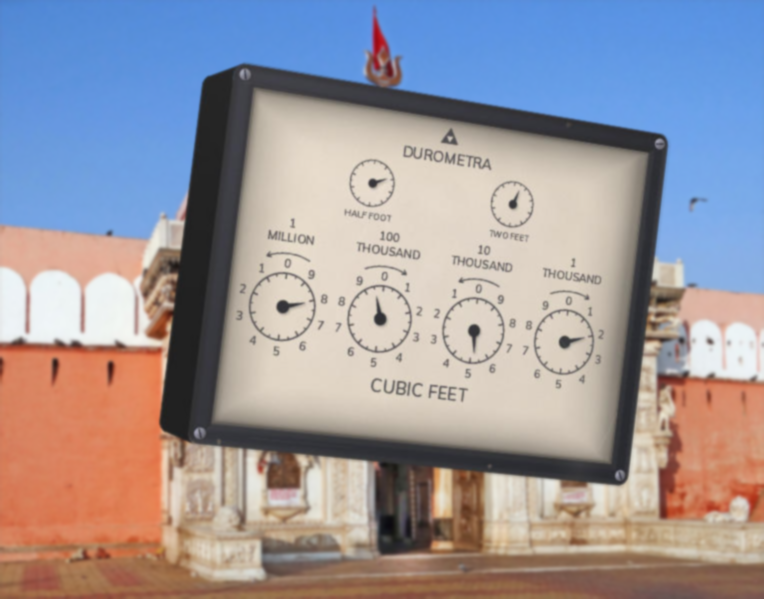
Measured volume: 795200 ft³
